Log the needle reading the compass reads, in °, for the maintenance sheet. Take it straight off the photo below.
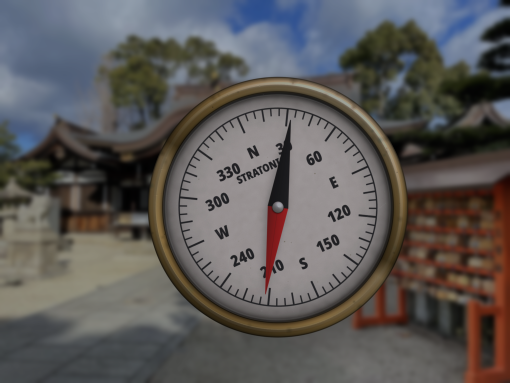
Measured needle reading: 212.5 °
